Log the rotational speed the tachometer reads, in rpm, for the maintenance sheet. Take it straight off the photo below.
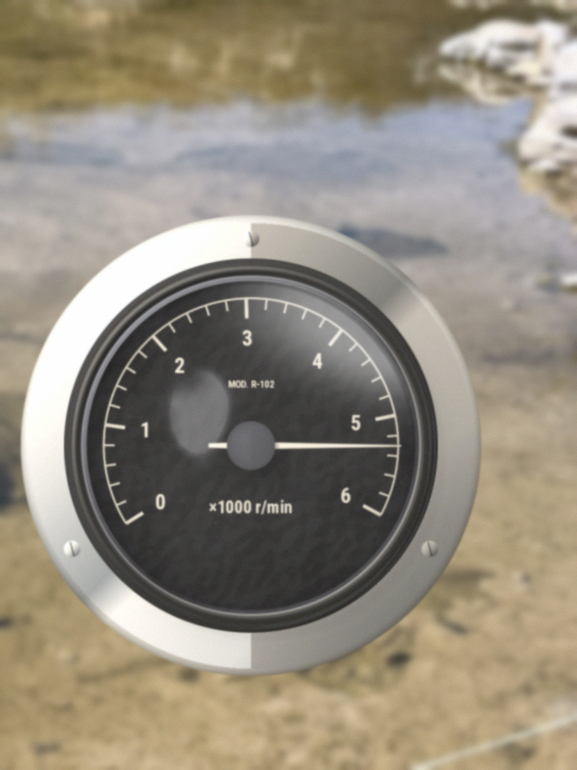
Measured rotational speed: 5300 rpm
